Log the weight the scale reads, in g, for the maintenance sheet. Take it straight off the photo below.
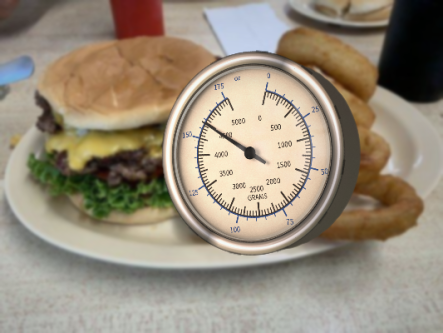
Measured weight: 4500 g
